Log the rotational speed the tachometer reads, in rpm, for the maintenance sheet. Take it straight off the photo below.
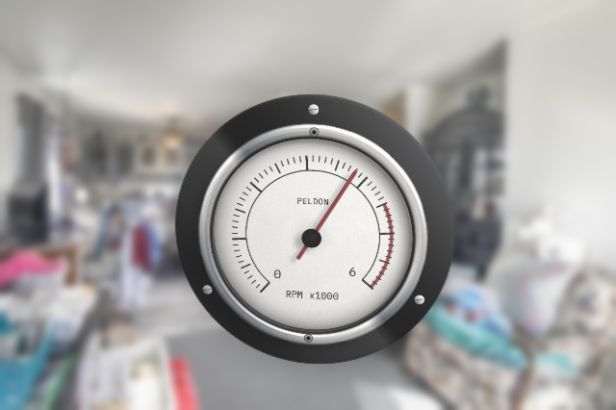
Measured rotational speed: 3800 rpm
